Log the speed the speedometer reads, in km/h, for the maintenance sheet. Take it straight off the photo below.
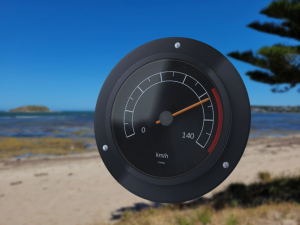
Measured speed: 105 km/h
